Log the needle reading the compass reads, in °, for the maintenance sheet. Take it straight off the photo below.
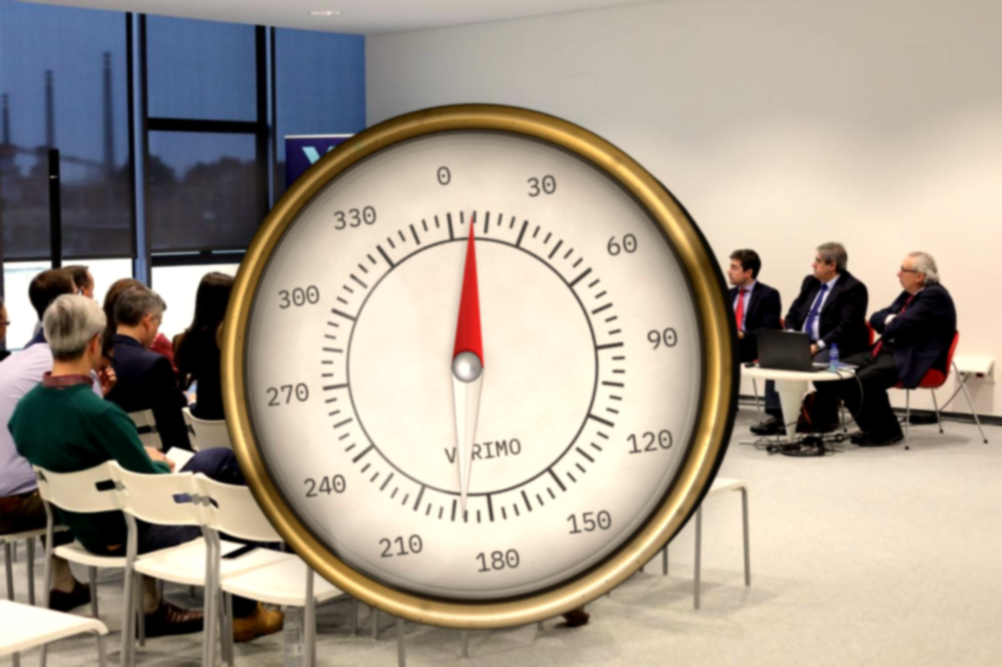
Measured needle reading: 10 °
